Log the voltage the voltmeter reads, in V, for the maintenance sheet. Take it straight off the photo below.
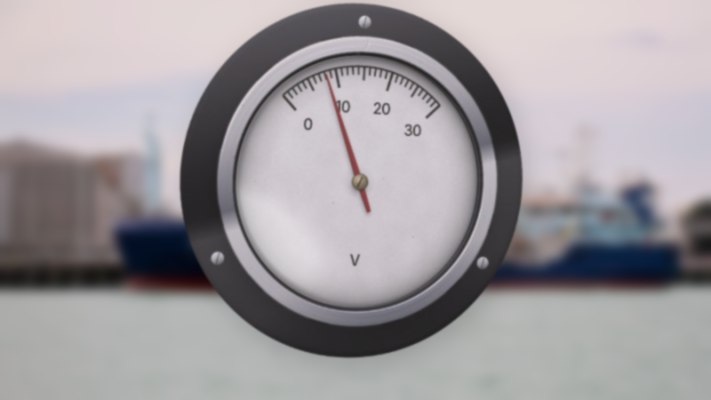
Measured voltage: 8 V
